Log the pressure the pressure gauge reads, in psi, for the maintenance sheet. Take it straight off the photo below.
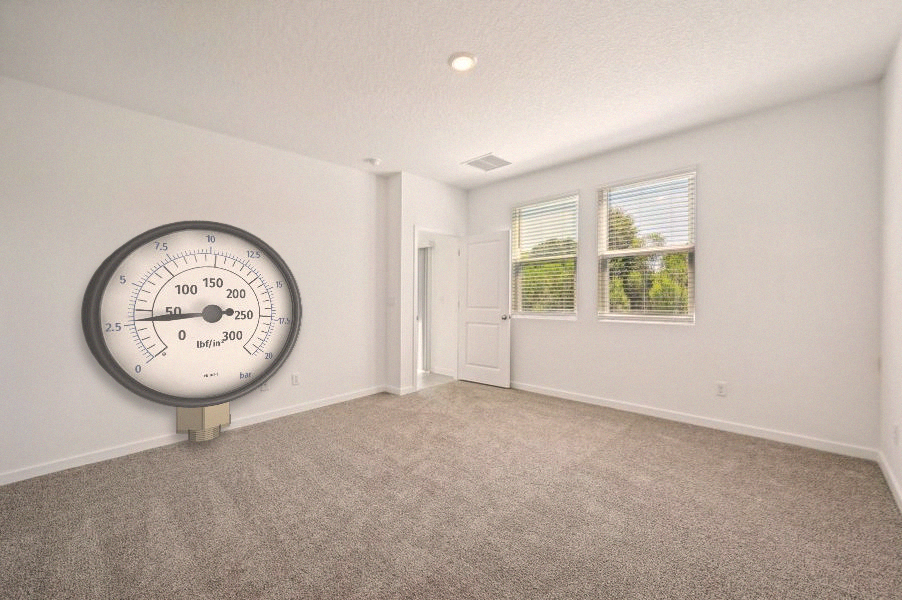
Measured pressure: 40 psi
